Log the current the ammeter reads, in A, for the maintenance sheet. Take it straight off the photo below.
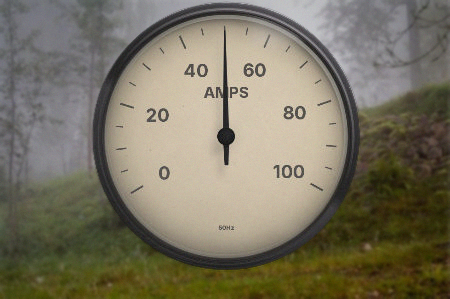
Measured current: 50 A
